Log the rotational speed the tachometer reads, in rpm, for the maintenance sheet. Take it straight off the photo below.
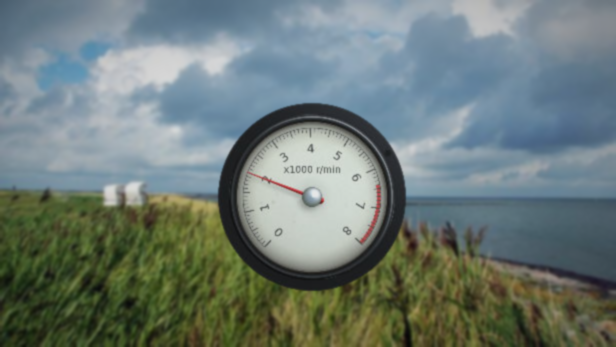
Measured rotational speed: 2000 rpm
